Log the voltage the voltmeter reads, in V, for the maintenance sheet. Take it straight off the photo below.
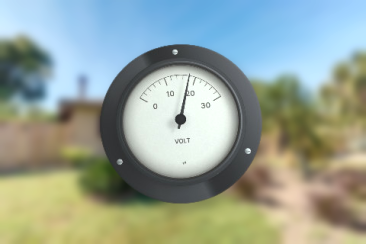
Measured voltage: 18 V
